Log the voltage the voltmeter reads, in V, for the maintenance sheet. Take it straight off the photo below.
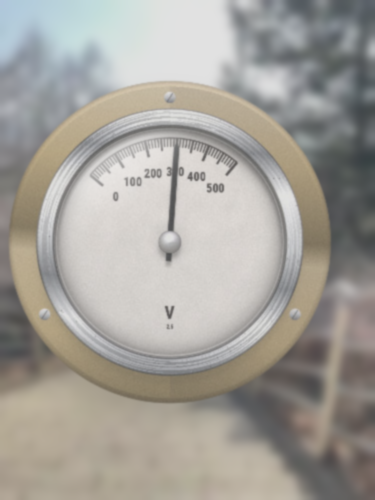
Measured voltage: 300 V
